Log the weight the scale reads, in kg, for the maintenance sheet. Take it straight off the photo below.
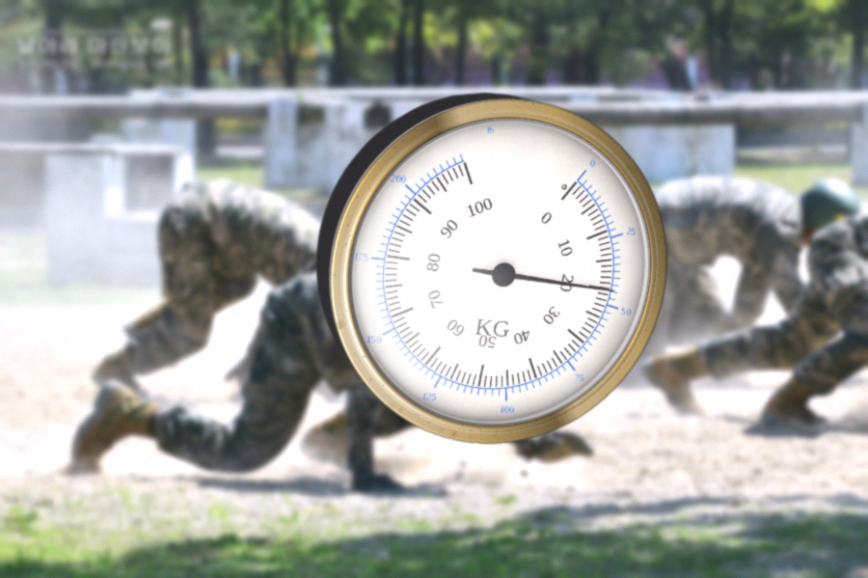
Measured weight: 20 kg
